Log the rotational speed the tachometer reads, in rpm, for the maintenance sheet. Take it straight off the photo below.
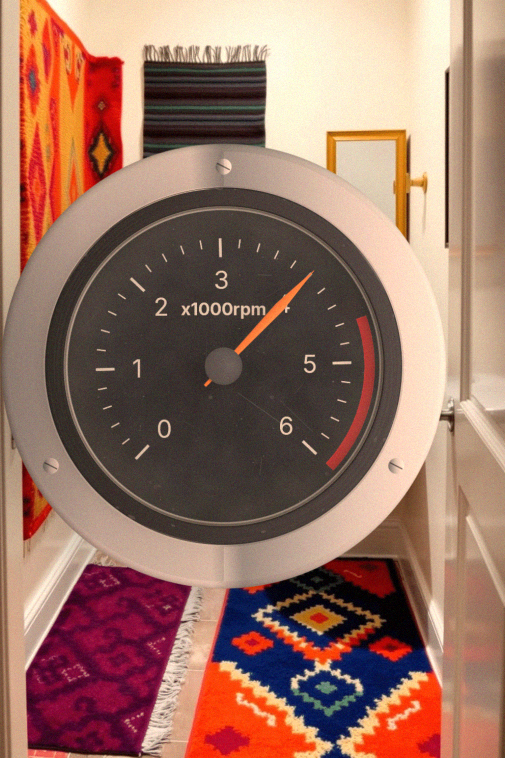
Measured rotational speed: 4000 rpm
